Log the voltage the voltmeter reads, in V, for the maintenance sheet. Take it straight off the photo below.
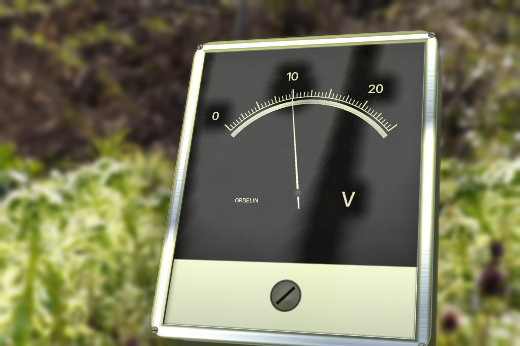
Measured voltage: 10 V
